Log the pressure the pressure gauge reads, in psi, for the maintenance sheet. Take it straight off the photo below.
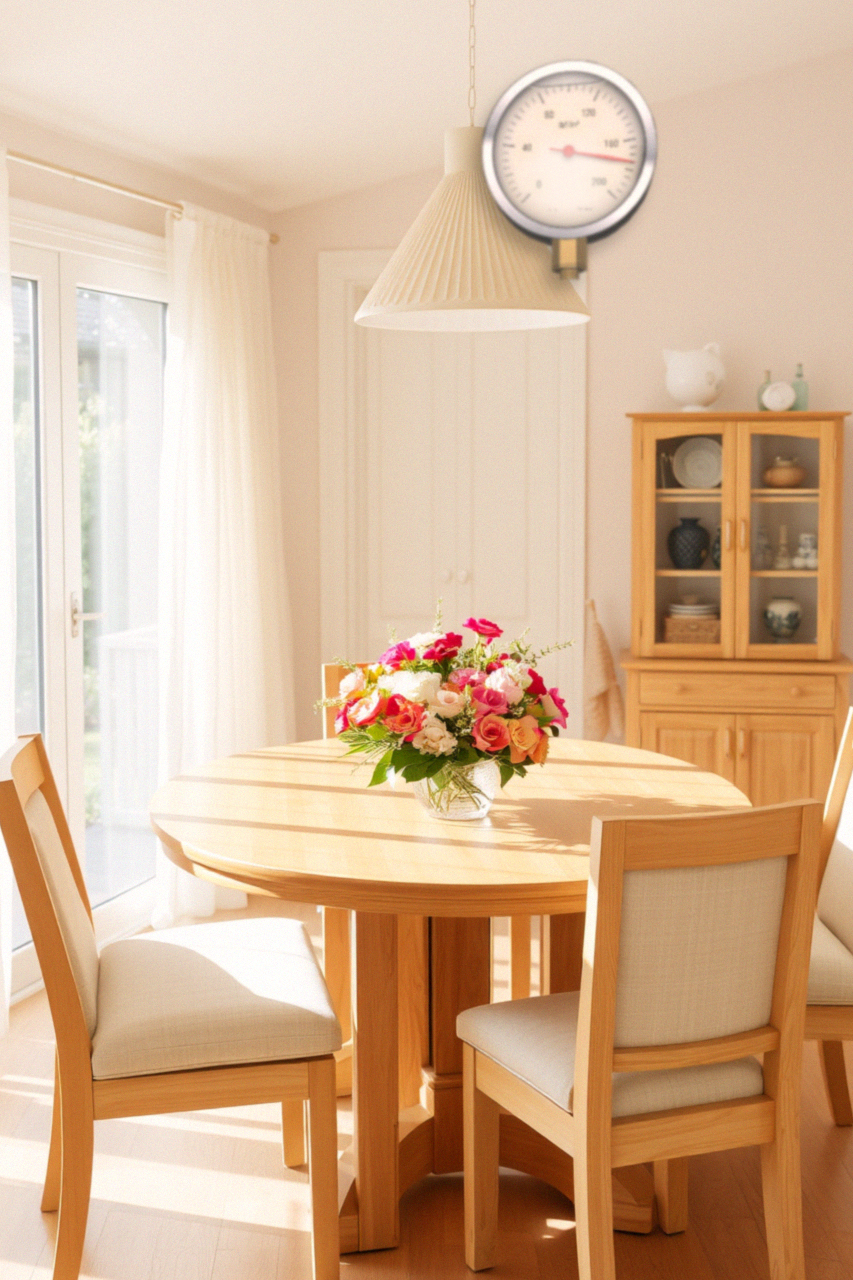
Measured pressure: 175 psi
